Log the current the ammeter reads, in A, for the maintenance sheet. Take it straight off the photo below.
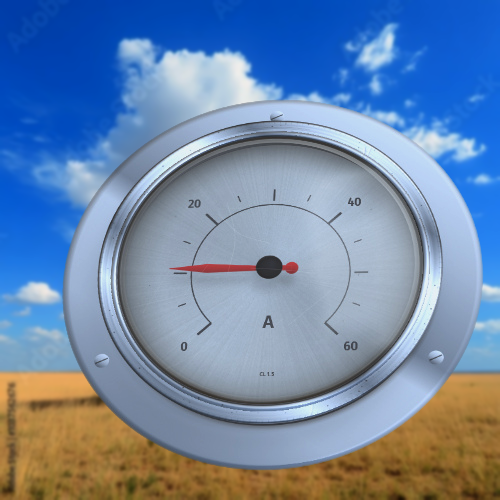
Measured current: 10 A
